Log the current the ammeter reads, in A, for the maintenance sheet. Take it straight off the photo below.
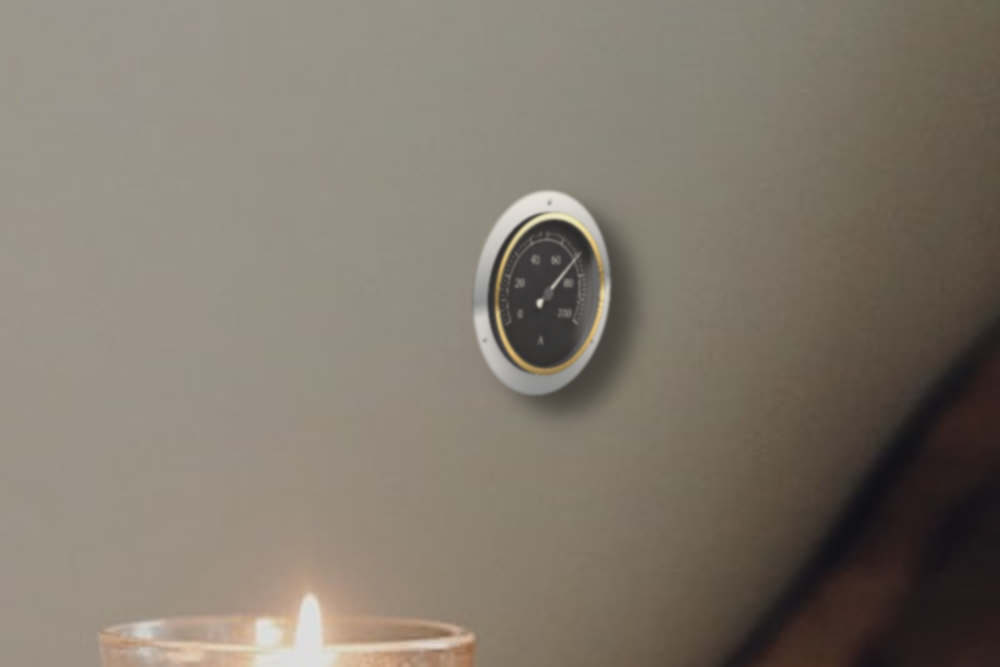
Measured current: 70 A
